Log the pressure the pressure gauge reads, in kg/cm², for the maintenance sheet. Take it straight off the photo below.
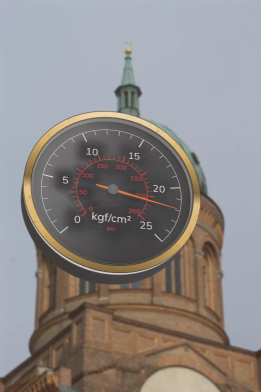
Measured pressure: 22 kg/cm²
